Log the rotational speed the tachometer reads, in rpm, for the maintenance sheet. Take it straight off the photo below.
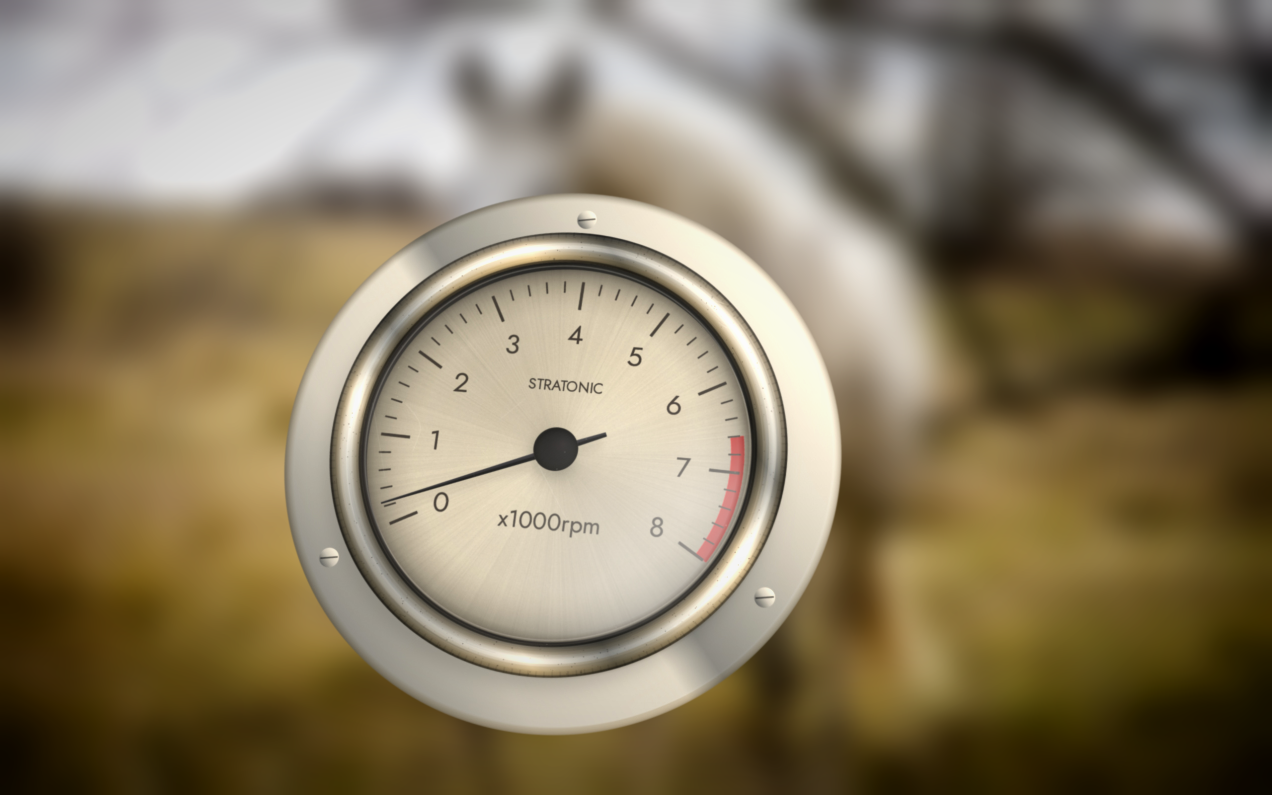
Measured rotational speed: 200 rpm
